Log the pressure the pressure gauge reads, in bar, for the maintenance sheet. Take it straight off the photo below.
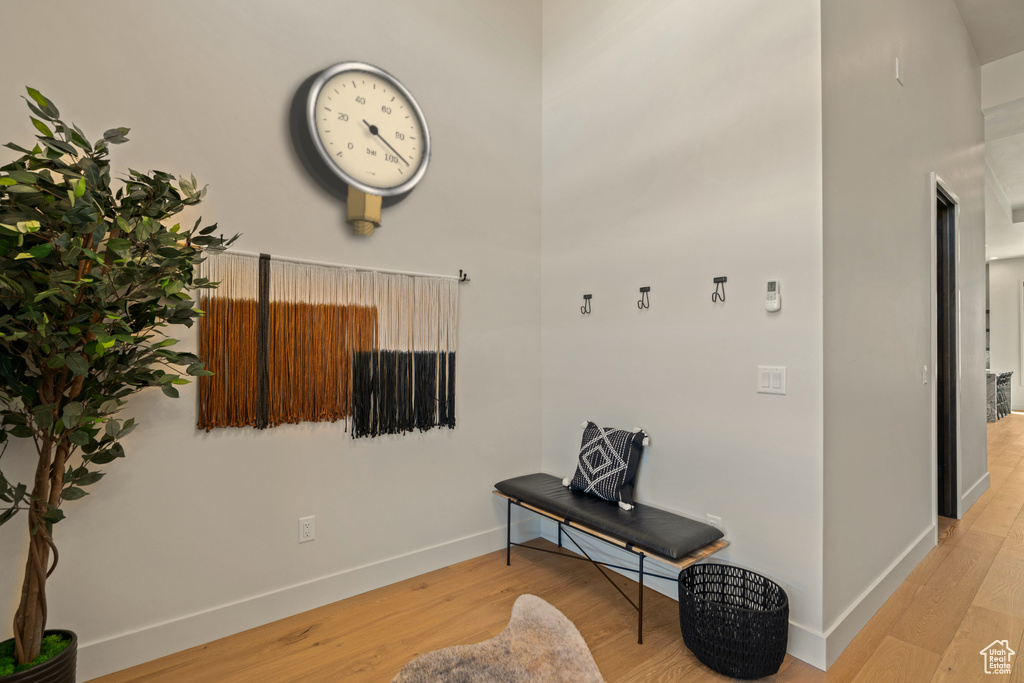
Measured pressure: 95 bar
